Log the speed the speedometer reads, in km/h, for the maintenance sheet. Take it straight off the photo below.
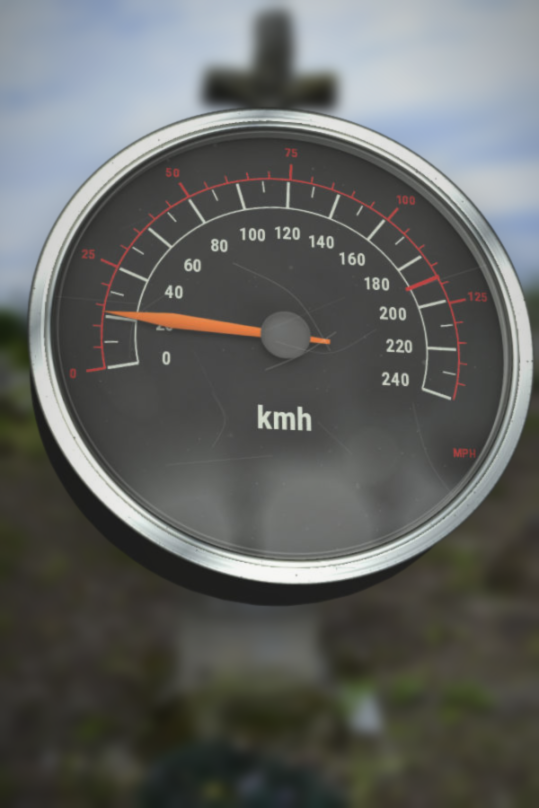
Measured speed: 20 km/h
